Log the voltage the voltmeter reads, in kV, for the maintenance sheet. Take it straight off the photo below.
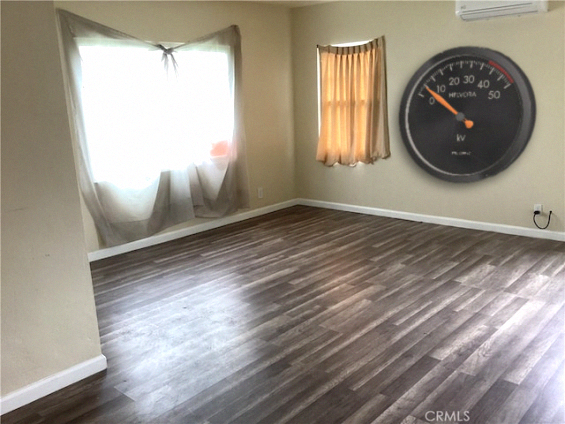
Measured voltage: 5 kV
